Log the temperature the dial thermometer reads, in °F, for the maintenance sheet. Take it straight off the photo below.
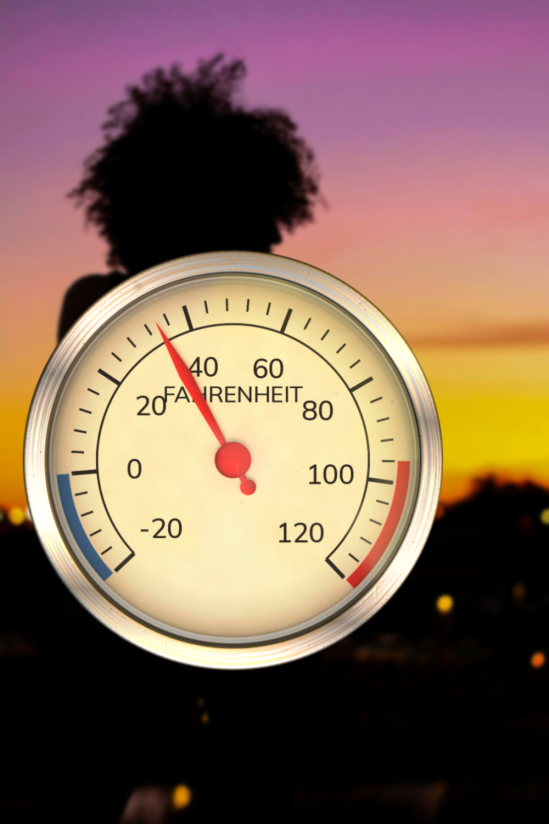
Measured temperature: 34 °F
